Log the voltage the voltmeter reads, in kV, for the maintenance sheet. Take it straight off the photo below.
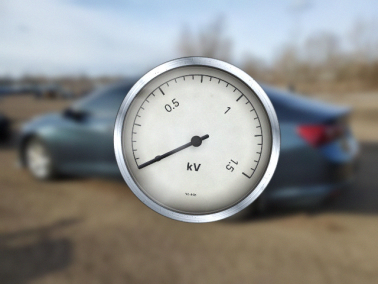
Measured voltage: 0 kV
